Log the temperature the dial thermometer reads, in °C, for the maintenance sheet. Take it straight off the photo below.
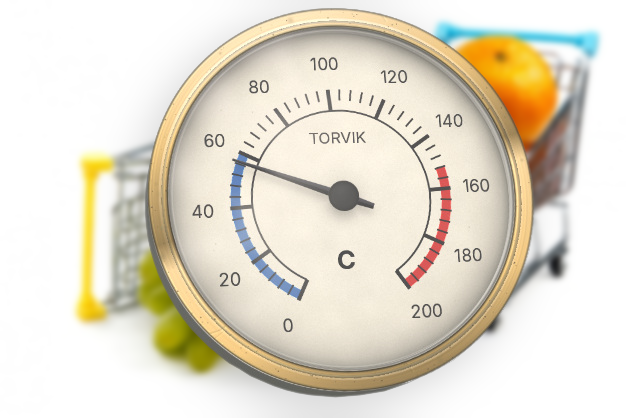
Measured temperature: 56 °C
